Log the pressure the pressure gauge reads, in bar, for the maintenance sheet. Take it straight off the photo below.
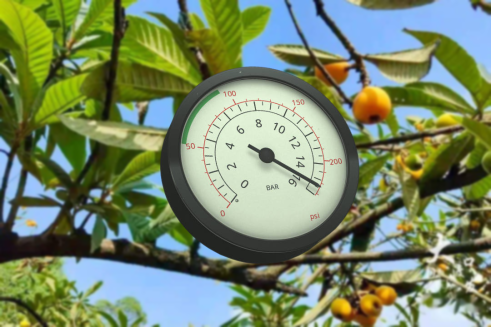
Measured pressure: 15.5 bar
